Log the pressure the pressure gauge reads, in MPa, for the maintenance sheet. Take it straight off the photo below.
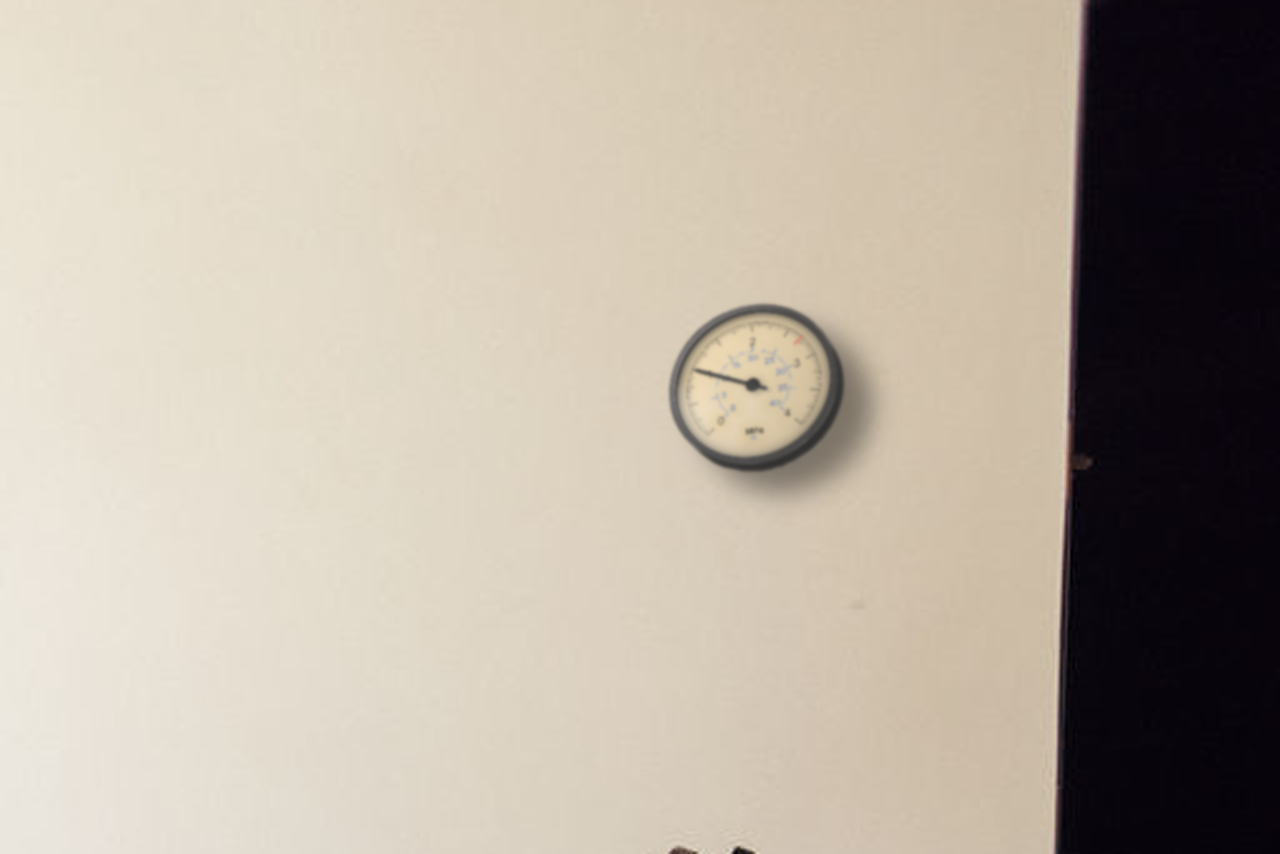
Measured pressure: 1 MPa
